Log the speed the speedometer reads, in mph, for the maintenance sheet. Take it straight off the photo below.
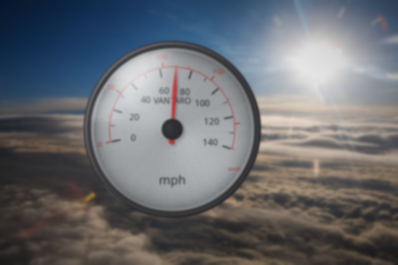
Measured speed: 70 mph
